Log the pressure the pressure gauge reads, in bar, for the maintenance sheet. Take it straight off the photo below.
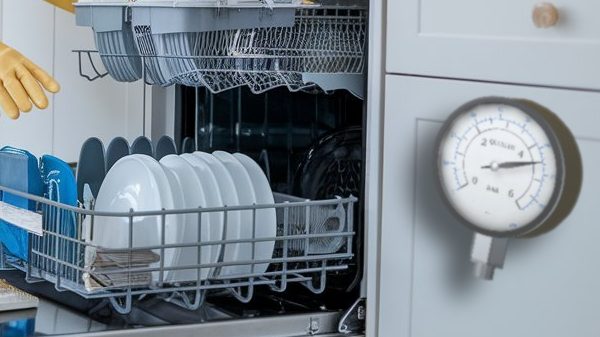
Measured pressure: 4.5 bar
